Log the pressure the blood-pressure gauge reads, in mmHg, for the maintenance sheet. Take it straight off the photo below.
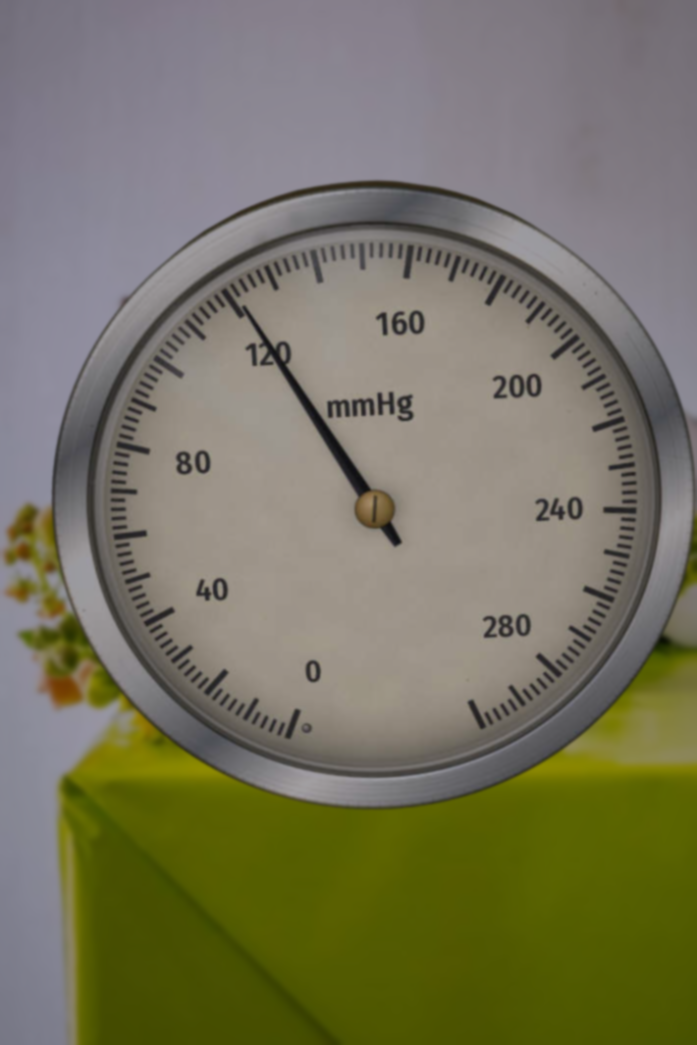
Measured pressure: 122 mmHg
